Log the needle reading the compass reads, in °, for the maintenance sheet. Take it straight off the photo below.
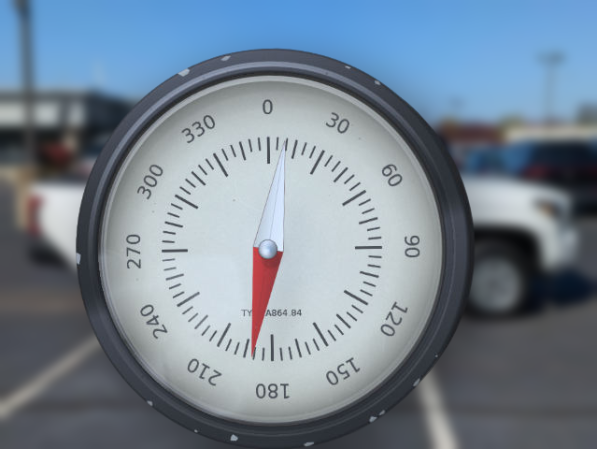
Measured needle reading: 190 °
